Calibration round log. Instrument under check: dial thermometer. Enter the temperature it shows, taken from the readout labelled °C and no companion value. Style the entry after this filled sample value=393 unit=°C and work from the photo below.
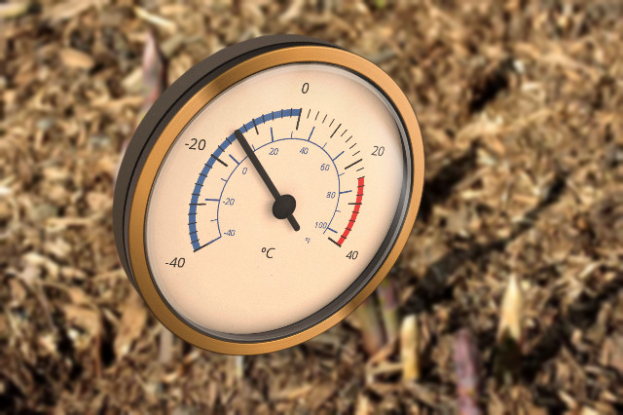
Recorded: value=-14 unit=°C
